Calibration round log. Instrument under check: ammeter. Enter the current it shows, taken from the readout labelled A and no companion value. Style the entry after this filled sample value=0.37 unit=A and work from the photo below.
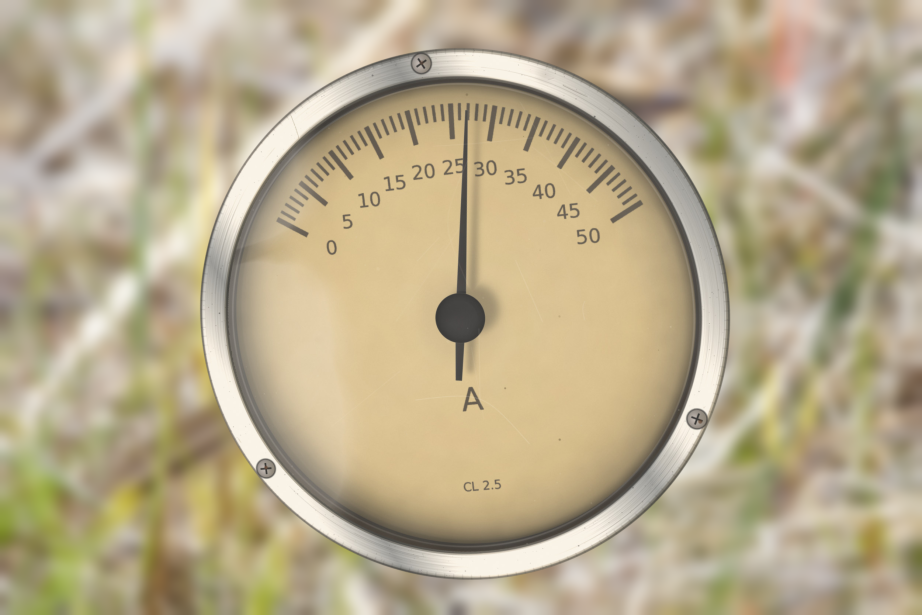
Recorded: value=27 unit=A
